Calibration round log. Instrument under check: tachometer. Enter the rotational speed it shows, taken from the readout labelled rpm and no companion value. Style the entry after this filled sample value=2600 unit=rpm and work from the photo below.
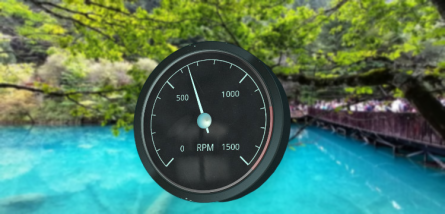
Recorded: value=650 unit=rpm
